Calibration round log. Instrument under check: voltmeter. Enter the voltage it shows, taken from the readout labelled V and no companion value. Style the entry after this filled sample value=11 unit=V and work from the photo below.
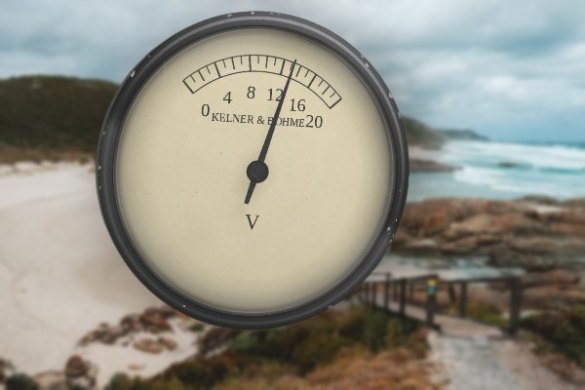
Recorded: value=13 unit=V
